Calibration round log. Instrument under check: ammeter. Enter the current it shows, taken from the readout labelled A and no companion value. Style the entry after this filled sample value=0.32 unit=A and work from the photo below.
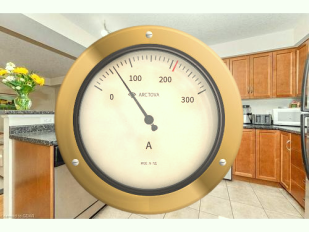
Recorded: value=60 unit=A
